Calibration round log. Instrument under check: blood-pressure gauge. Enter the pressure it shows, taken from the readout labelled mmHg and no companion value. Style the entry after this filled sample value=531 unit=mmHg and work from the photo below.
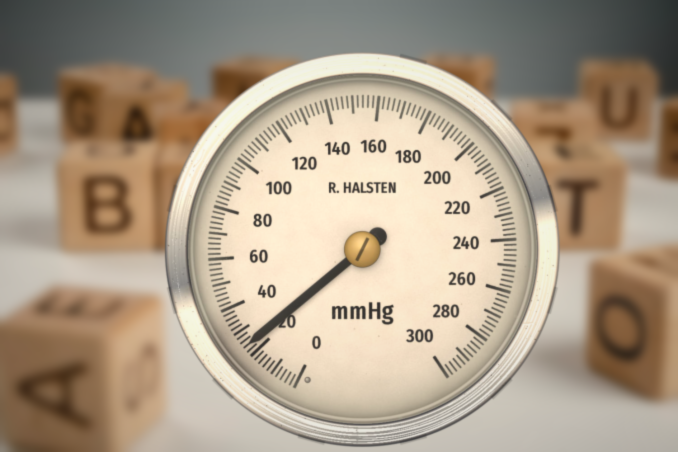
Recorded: value=24 unit=mmHg
